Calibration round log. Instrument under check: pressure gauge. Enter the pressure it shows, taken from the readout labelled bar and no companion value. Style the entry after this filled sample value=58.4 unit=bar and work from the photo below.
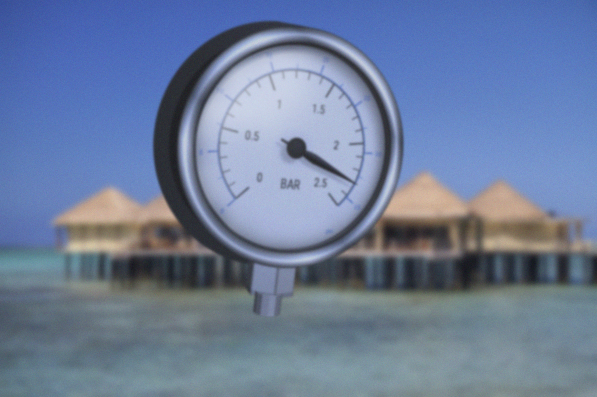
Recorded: value=2.3 unit=bar
